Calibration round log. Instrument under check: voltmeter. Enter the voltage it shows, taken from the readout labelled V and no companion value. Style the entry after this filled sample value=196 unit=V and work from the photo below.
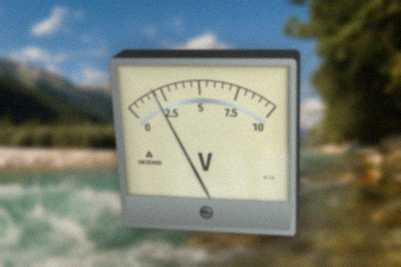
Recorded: value=2 unit=V
